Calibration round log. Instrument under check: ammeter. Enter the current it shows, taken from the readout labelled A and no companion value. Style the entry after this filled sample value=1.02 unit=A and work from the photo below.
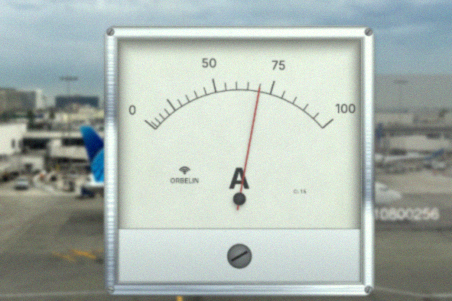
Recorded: value=70 unit=A
